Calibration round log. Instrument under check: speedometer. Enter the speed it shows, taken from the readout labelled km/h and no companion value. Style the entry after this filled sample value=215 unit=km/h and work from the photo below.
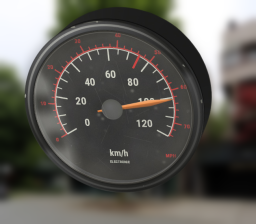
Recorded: value=100 unit=km/h
